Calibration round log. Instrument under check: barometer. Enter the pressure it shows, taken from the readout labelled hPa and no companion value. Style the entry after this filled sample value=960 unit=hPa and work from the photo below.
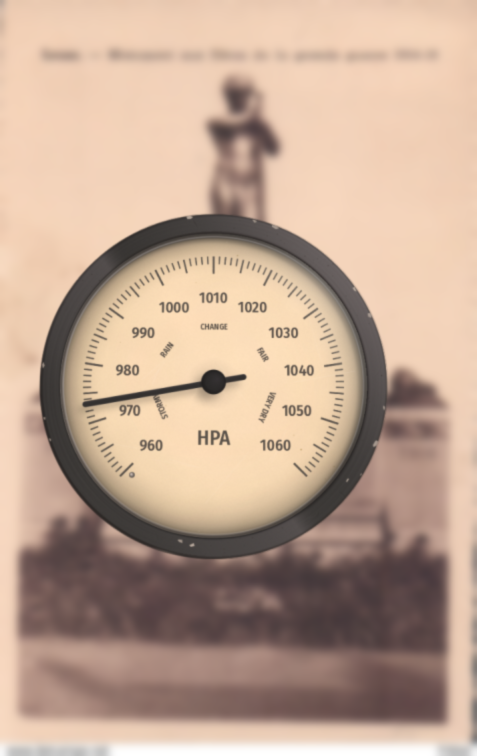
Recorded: value=973 unit=hPa
